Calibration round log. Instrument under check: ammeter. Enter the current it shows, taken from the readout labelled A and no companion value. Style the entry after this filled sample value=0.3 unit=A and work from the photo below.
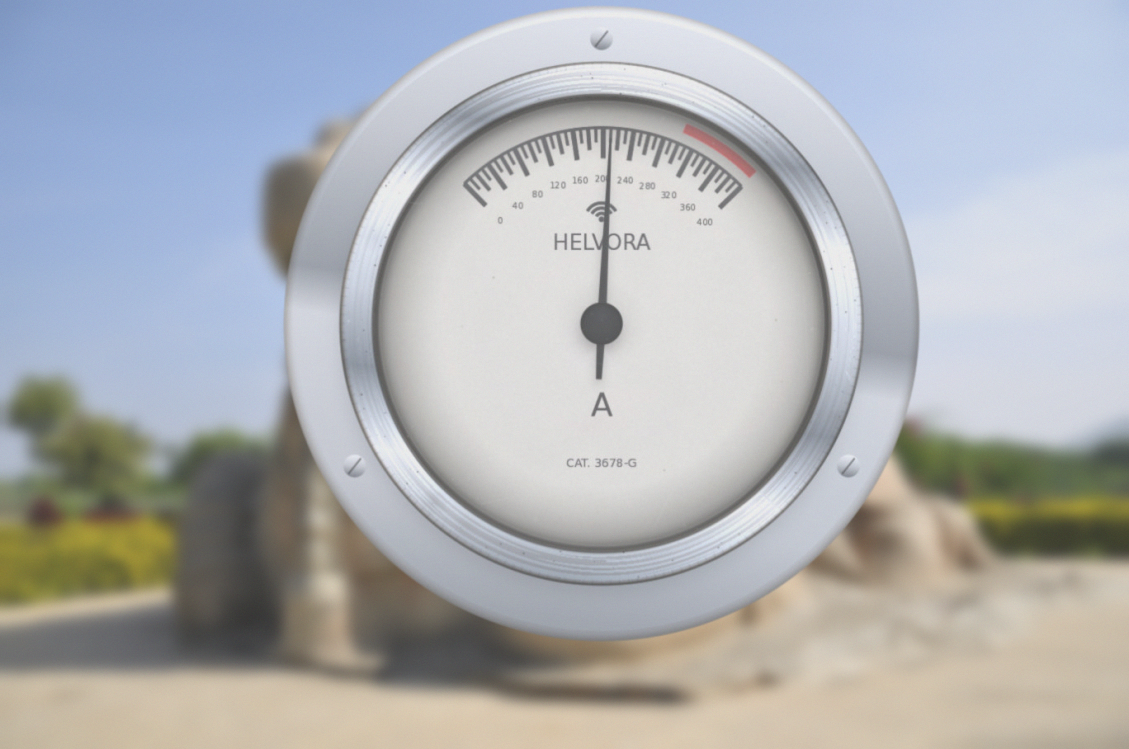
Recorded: value=210 unit=A
